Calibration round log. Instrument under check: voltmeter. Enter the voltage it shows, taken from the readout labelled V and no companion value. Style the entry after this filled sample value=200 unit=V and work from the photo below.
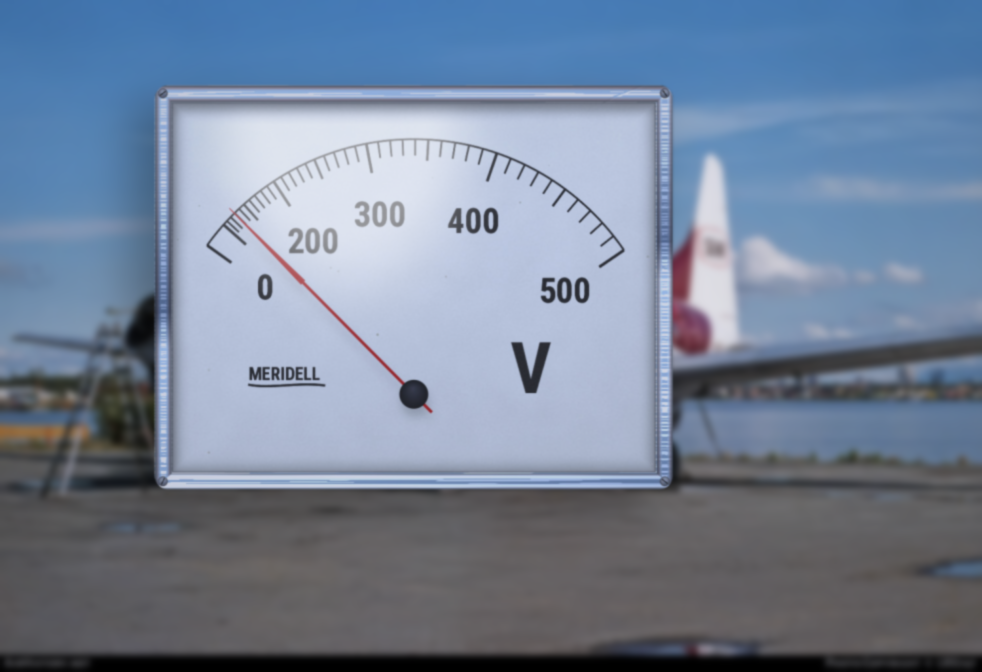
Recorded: value=130 unit=V
